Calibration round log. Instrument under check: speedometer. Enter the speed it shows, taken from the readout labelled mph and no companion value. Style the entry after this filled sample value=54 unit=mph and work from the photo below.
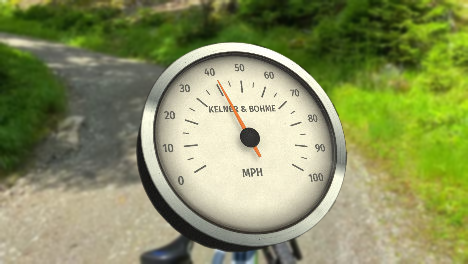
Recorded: value=40 unit=mph
